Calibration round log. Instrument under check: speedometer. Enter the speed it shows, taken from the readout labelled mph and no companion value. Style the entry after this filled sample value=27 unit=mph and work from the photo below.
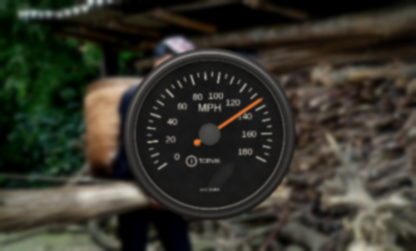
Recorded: value=135 unit=mph
